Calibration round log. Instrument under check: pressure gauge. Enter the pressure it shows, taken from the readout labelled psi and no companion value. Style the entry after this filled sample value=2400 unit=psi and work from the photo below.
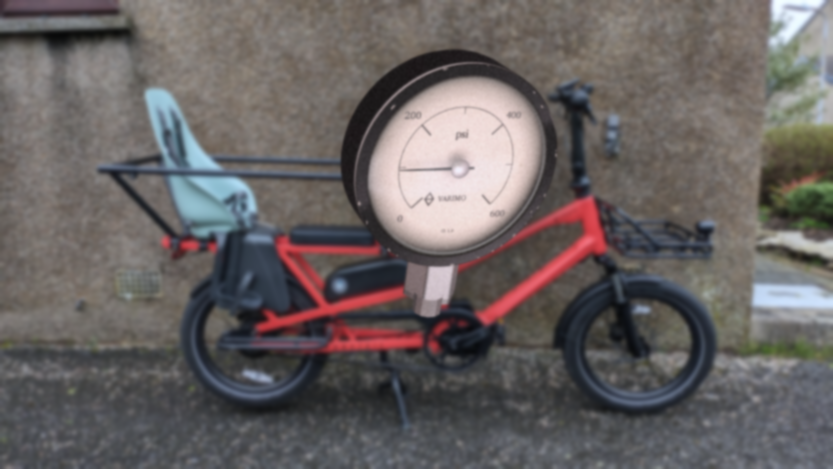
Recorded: value=100 unit=psi
